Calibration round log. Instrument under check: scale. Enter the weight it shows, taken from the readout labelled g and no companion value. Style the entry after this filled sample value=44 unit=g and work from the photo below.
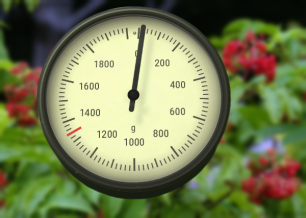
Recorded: value=20 unit=g
